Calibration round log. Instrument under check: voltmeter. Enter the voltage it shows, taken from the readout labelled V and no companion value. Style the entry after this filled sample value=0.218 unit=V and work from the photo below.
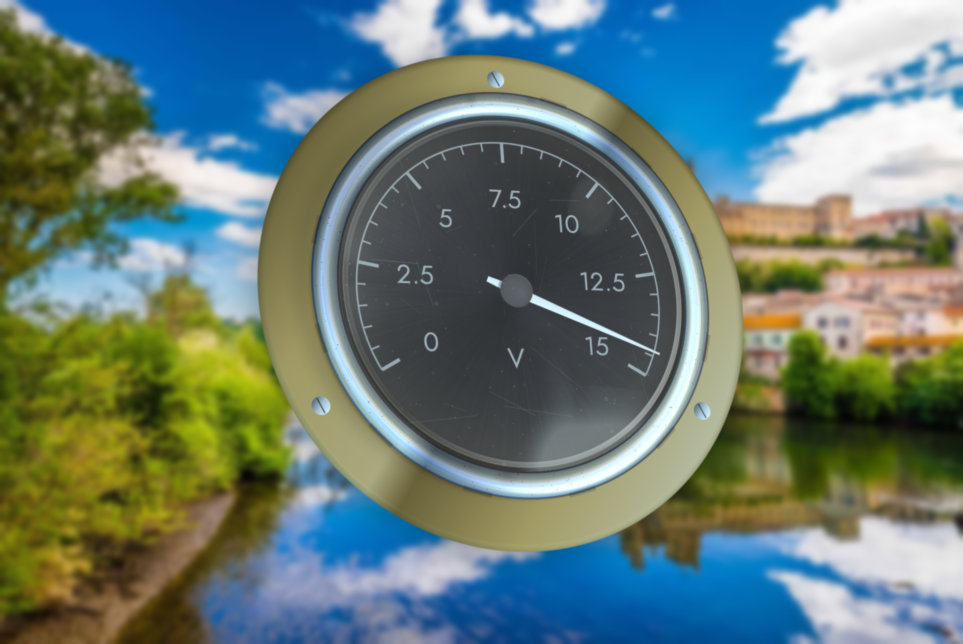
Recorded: value=14.5 unit=V
